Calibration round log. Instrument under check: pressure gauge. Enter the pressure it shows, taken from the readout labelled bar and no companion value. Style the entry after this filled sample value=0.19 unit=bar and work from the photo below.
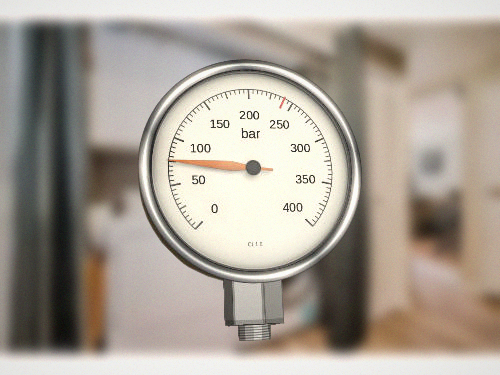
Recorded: value=75 unit=bar
